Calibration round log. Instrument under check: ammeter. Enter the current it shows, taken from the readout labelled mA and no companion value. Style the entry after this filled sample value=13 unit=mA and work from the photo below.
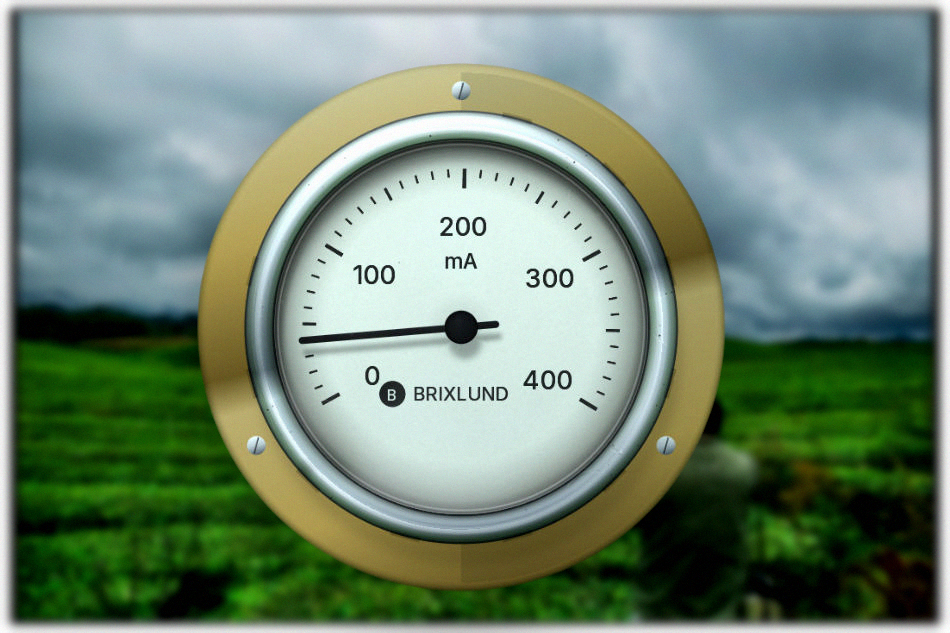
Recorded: value=40 unit=mA
